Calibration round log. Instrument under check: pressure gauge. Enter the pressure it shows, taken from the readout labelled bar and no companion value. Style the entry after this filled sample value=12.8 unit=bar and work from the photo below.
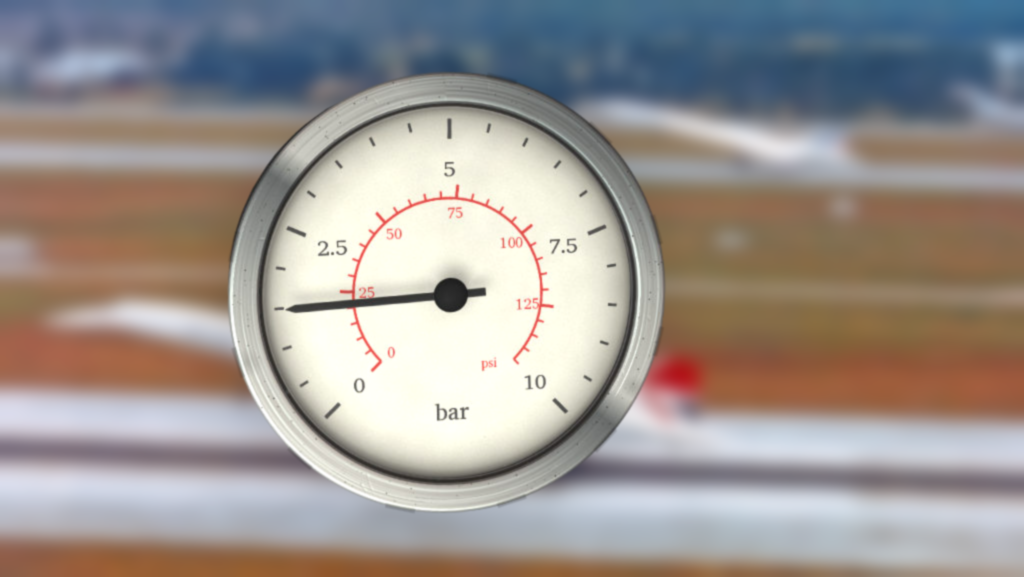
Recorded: value=1.5 unit=bar
